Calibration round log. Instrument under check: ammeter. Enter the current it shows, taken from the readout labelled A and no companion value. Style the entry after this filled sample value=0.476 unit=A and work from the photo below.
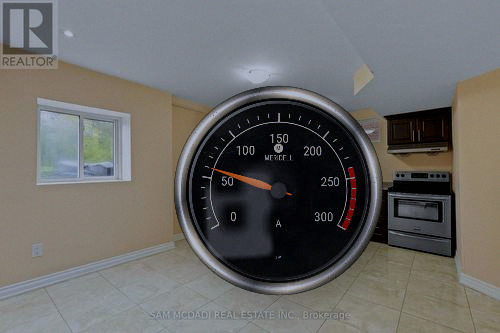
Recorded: value=60 unit=A
